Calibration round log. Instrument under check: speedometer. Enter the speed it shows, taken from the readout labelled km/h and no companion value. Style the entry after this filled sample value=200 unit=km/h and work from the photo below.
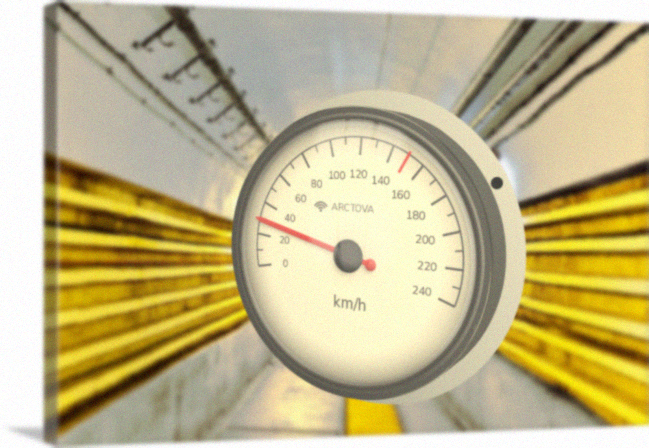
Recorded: value=30 unit=km/h
